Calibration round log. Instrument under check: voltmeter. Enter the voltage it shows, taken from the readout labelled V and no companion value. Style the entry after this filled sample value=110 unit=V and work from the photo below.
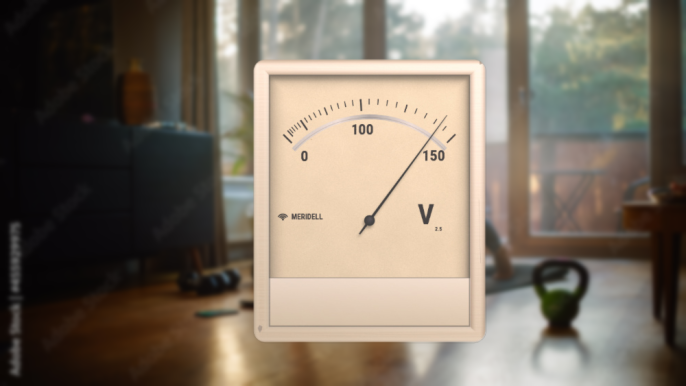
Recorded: value=142.5 unit=V
